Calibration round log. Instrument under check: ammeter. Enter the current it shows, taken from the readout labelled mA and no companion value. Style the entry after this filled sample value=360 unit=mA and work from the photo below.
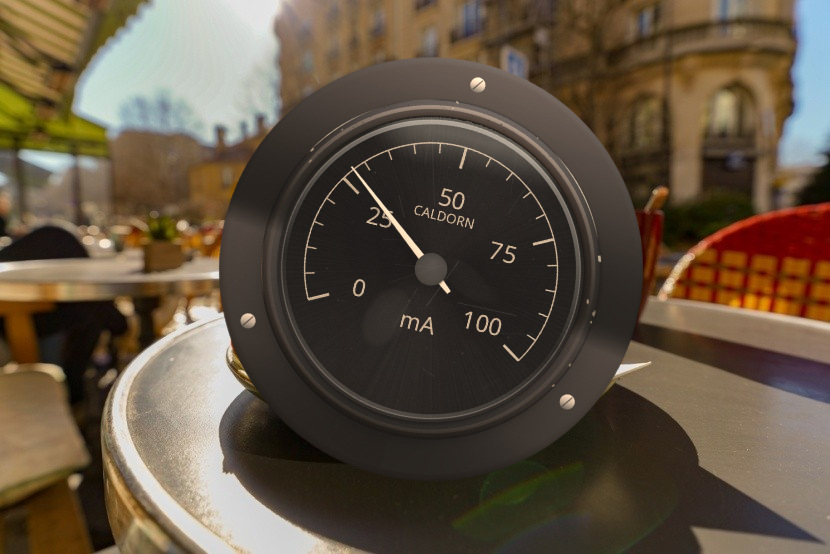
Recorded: value=27.5 unit=mA
